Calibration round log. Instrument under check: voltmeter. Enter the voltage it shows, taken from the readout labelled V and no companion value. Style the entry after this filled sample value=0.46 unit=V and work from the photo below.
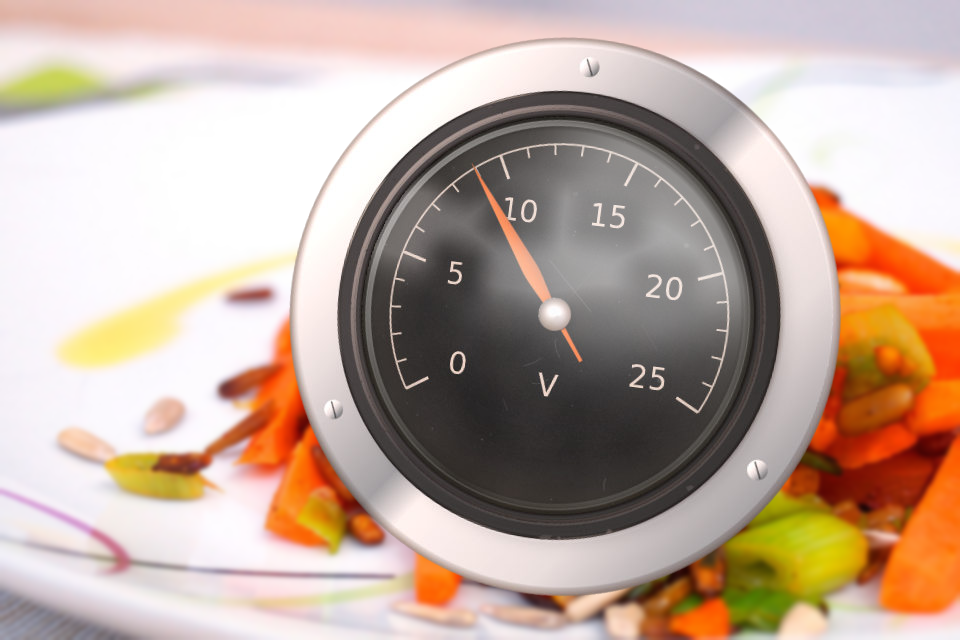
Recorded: value=9 unit=V
